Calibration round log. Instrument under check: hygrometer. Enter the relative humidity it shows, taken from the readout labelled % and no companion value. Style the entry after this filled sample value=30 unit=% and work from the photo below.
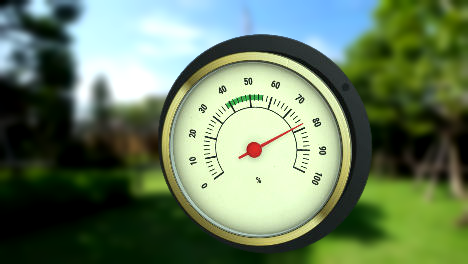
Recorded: value=78 unit=%
